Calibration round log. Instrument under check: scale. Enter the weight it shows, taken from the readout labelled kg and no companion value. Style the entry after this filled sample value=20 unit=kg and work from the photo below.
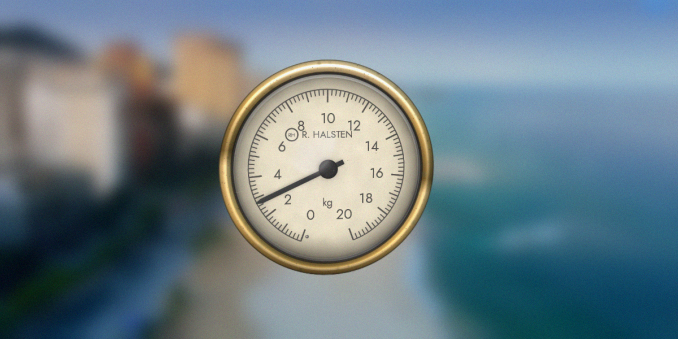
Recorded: value=2.8 unit=kg
